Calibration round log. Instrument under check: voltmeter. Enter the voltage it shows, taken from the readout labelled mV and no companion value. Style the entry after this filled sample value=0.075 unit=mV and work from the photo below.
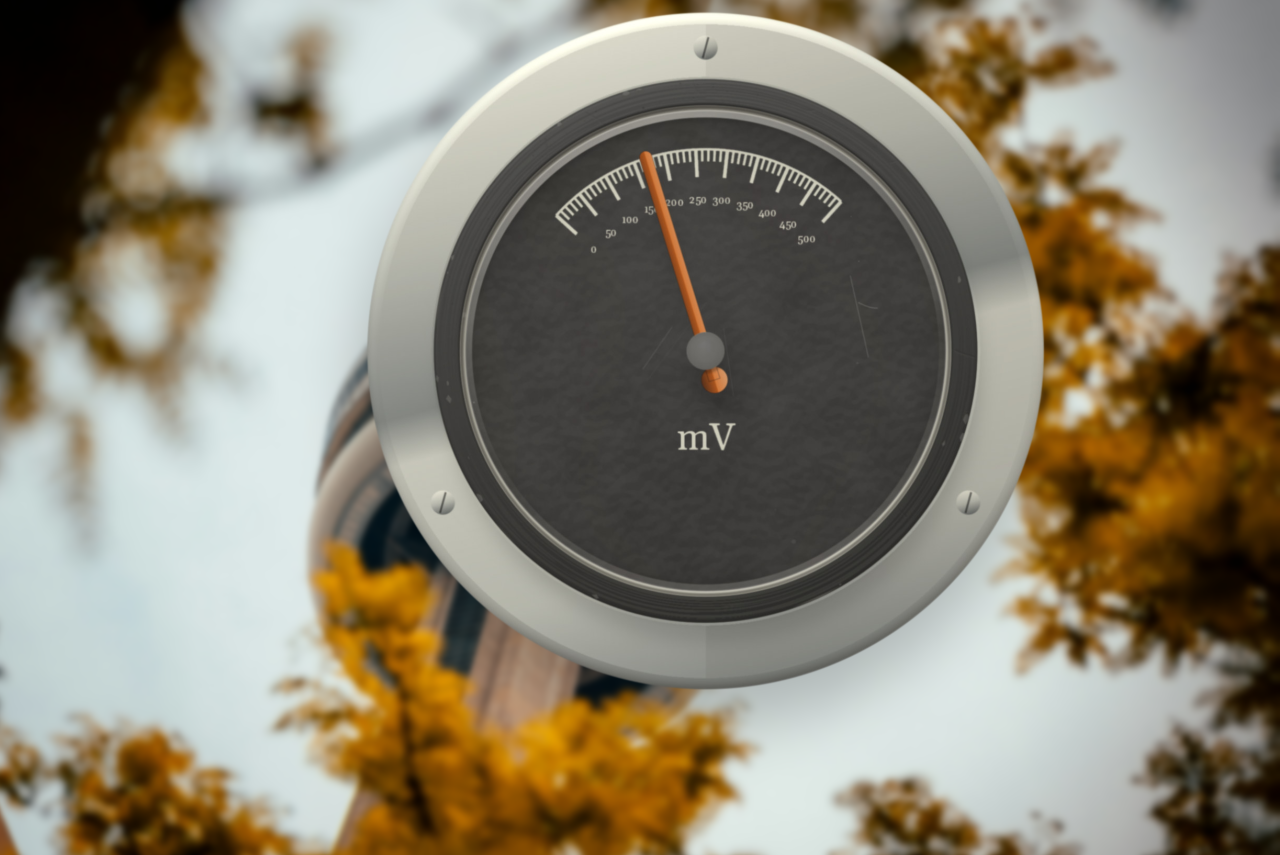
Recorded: value=170 unit=mV
